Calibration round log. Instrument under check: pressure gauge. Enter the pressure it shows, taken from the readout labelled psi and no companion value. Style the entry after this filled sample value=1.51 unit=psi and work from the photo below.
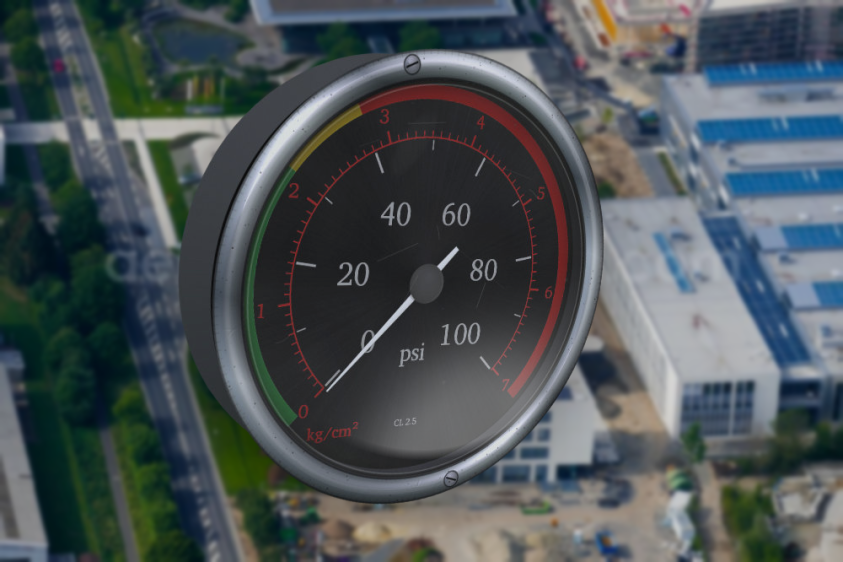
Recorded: value=0 unit=psi
